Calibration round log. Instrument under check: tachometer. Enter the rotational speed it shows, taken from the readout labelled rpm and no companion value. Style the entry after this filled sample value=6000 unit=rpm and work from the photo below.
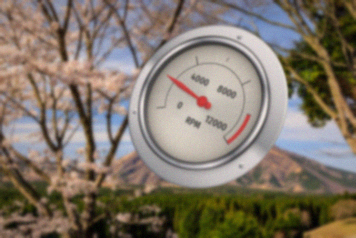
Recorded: value=2000 unit=rpm
